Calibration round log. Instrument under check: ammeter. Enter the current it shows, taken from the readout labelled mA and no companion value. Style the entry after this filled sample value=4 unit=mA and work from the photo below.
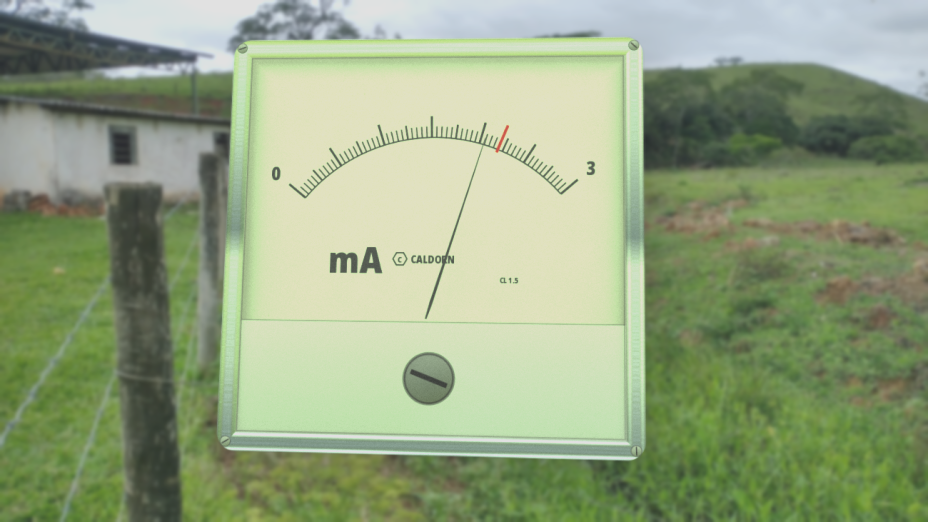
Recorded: value=2.05 unit=mA
